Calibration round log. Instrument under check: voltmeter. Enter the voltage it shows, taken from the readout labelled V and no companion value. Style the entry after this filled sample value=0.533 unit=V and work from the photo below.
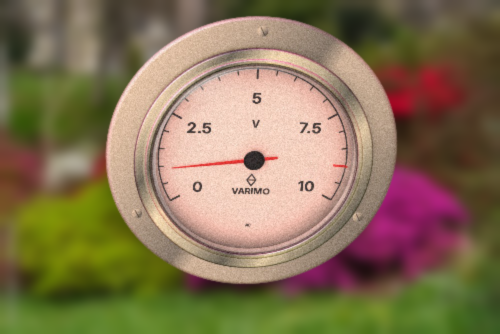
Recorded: value=1 unit=V
